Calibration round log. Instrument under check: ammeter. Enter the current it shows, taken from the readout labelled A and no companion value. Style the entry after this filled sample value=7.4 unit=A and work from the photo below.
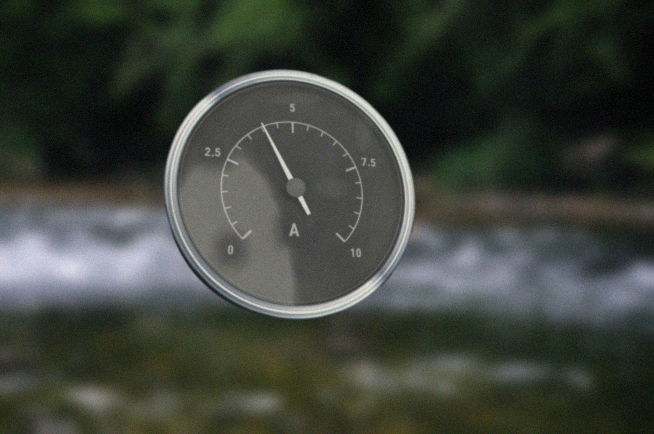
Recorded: value=4 unit=A
